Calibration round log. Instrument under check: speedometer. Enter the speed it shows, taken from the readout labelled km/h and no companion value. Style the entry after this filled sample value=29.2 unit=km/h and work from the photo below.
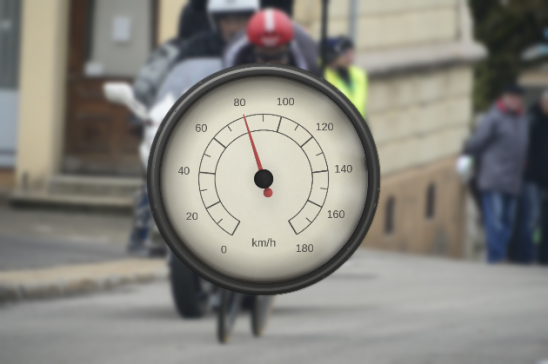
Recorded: value=80 unit=km/h
